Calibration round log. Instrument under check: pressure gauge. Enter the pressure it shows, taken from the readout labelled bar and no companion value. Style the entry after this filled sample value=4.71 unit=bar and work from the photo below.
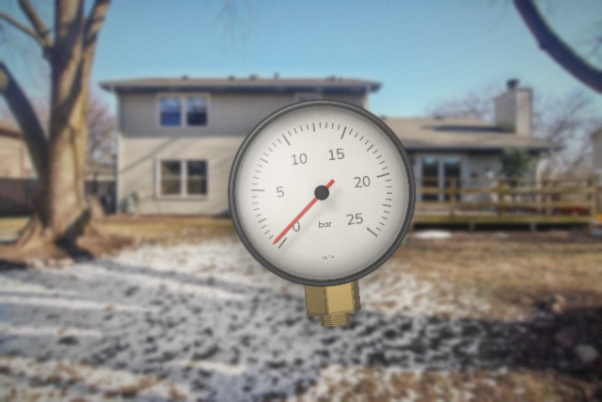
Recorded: value=0.5 unit=bar
